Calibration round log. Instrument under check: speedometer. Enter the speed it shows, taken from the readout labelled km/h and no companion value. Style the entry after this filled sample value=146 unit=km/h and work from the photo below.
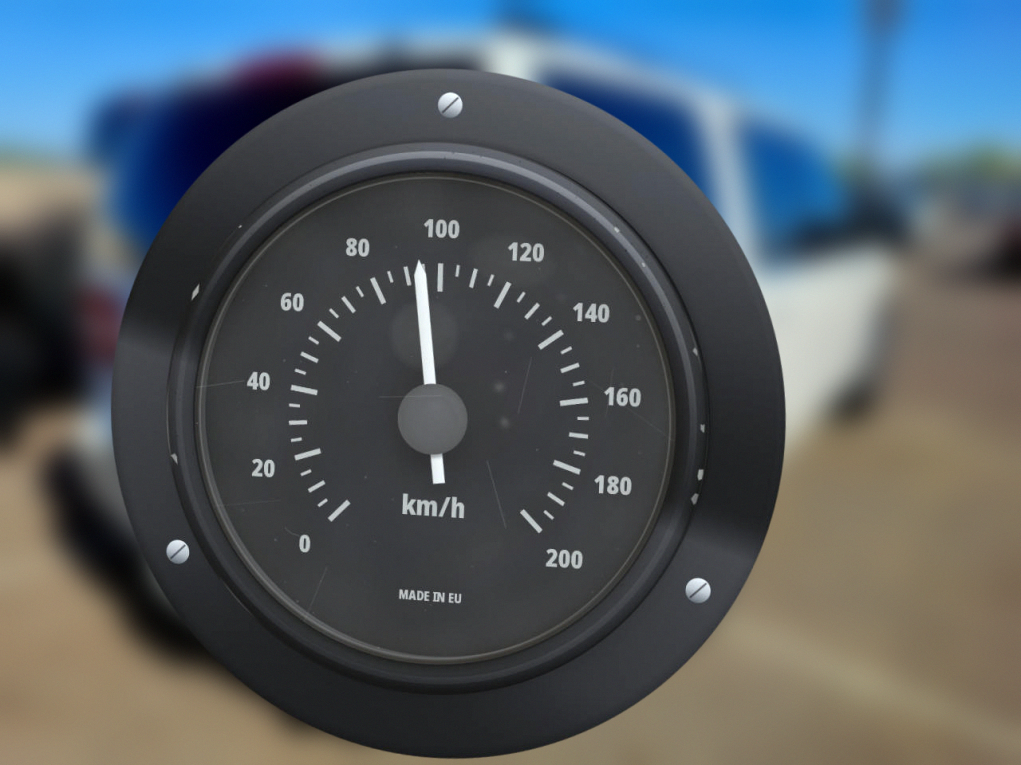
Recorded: value=95 unit=km/h
